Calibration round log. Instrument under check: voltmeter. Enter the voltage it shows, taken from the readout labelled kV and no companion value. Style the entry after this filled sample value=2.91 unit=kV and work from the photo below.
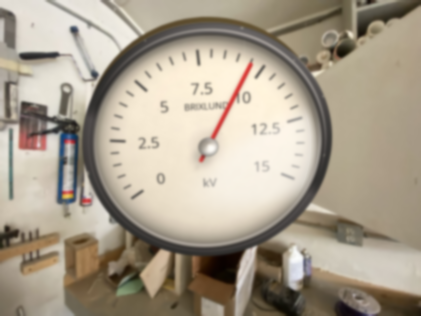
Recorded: value=9.5 unit=kV
